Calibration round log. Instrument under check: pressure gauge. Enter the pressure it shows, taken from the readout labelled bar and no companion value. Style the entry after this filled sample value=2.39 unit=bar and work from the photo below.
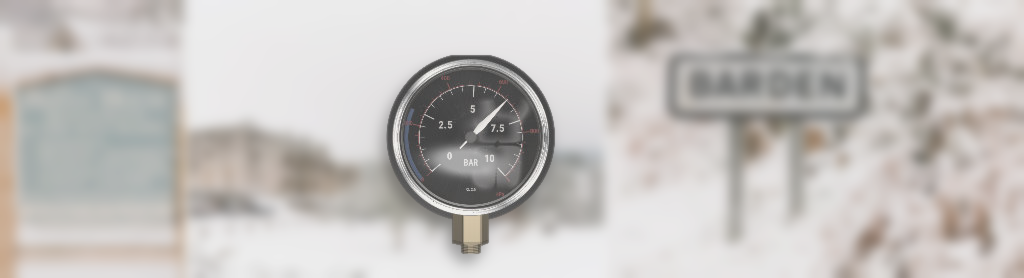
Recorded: value=6.5 unit=bar
